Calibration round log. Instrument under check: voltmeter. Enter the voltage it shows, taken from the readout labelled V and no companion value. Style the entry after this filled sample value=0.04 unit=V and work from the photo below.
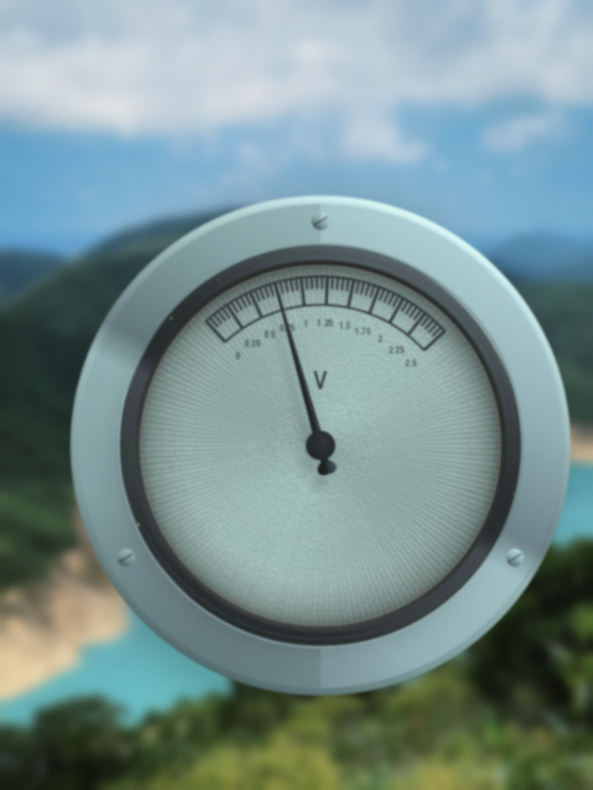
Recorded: value=0.75 unit=V
